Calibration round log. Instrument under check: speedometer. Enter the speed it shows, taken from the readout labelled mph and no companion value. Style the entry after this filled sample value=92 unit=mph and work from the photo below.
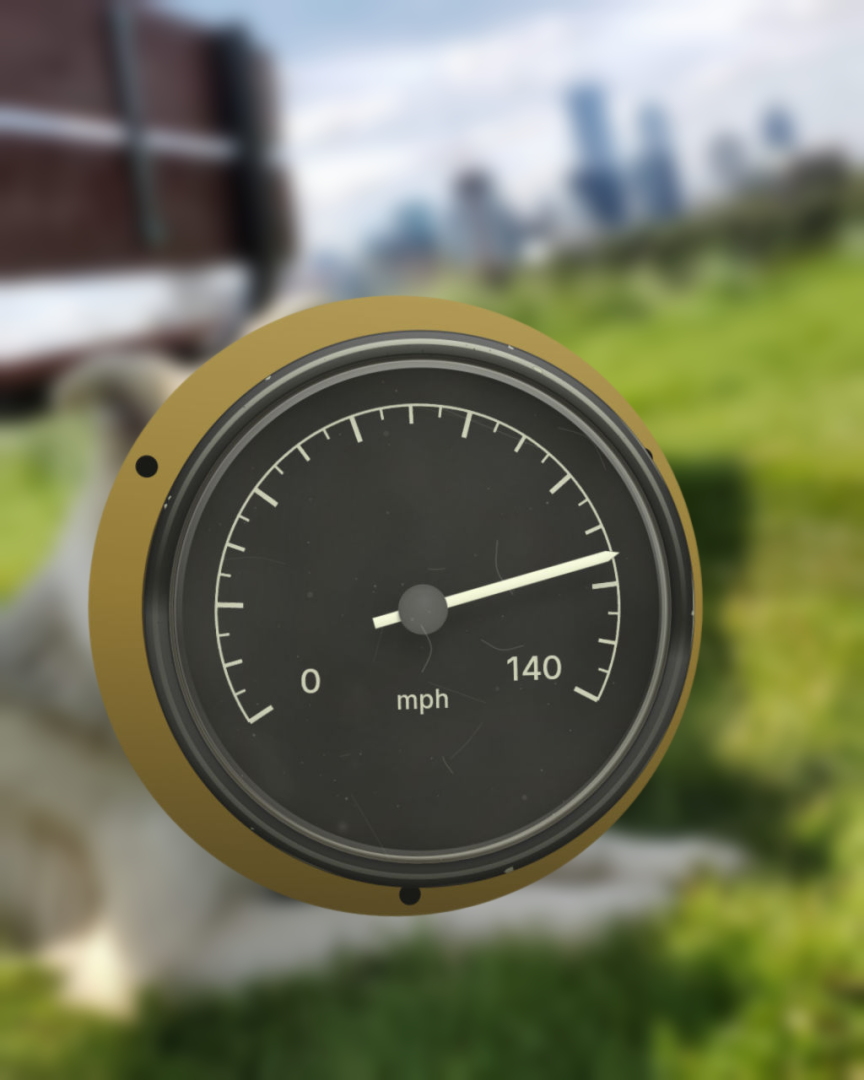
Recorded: value=115 unit=mph
